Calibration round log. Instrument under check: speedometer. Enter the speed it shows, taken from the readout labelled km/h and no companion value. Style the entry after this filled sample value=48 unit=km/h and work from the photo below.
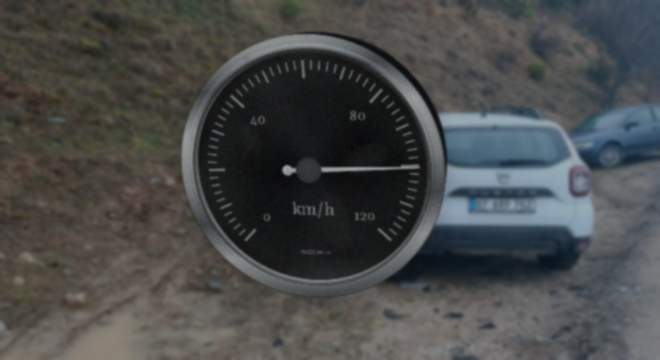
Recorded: value=100 unit=km/h
